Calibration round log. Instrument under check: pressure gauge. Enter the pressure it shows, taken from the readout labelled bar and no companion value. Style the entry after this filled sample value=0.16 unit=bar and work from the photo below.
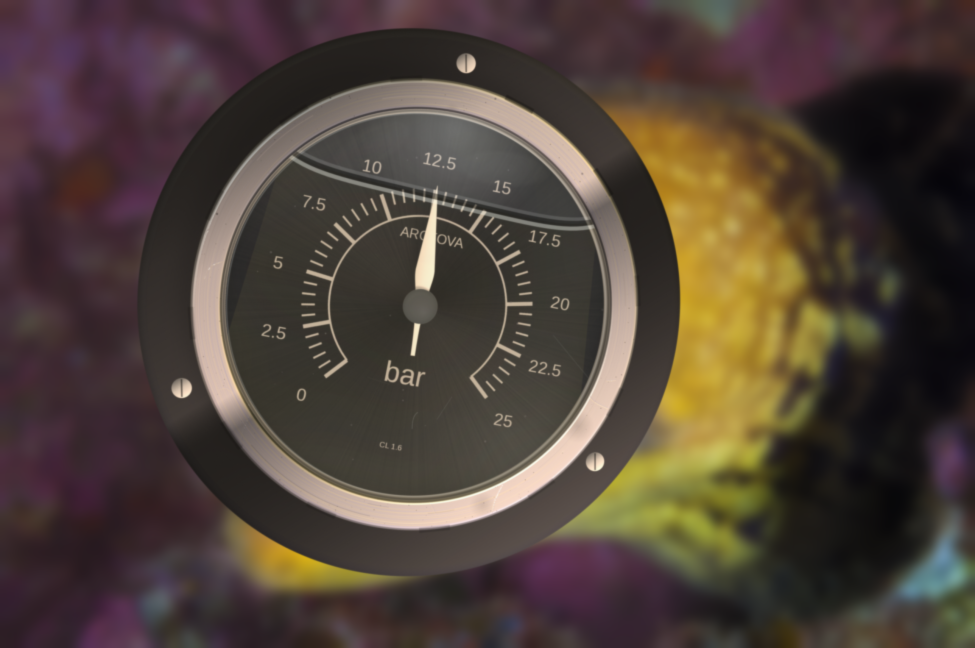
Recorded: value=12.5 unit=bar
